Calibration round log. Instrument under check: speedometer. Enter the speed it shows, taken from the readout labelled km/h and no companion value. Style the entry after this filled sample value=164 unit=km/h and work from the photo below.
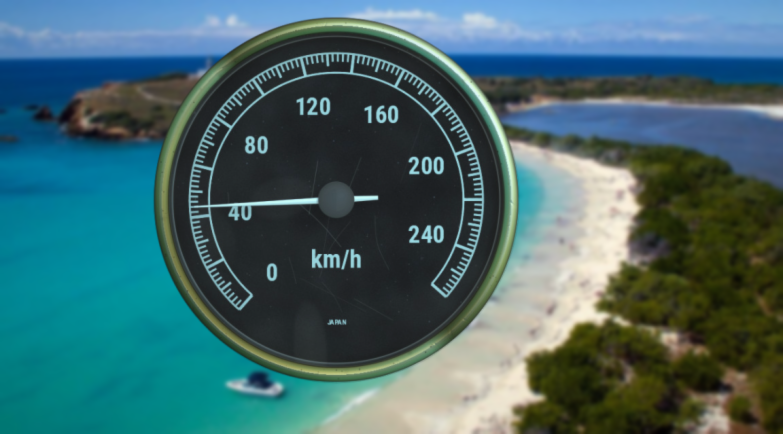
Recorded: value=44 unit=km/h
